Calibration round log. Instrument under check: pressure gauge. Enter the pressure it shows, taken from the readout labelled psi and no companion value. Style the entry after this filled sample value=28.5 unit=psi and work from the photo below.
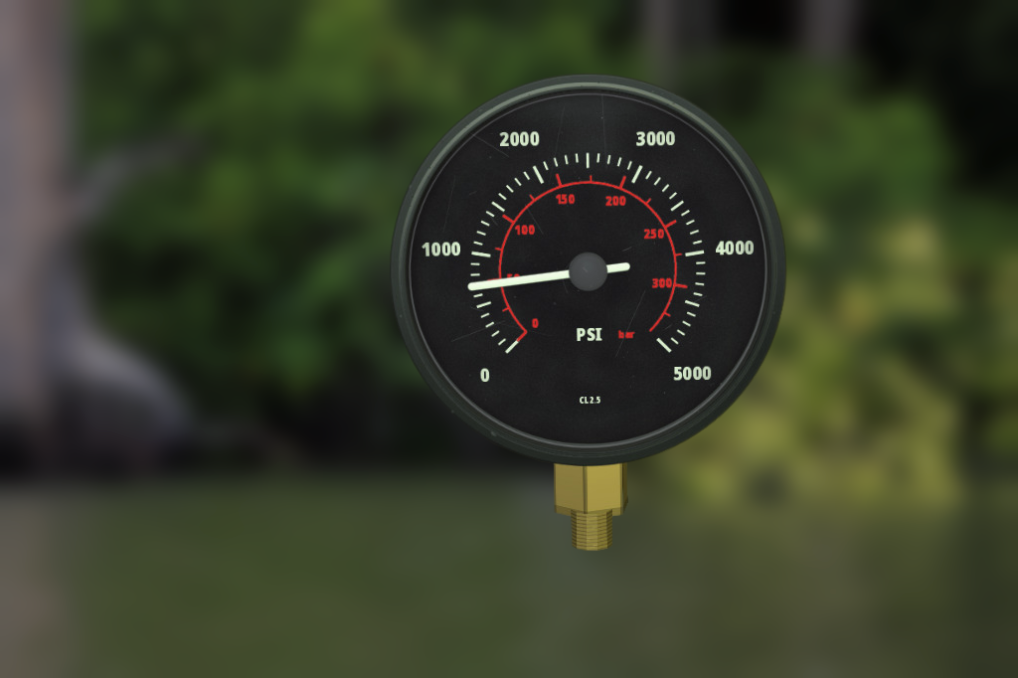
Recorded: value=700 unit=psi
